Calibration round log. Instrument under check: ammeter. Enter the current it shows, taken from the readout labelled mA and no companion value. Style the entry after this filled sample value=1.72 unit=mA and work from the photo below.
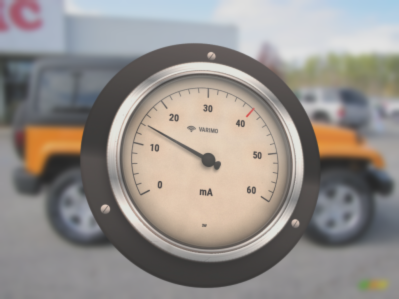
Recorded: value=14 unit=mA
